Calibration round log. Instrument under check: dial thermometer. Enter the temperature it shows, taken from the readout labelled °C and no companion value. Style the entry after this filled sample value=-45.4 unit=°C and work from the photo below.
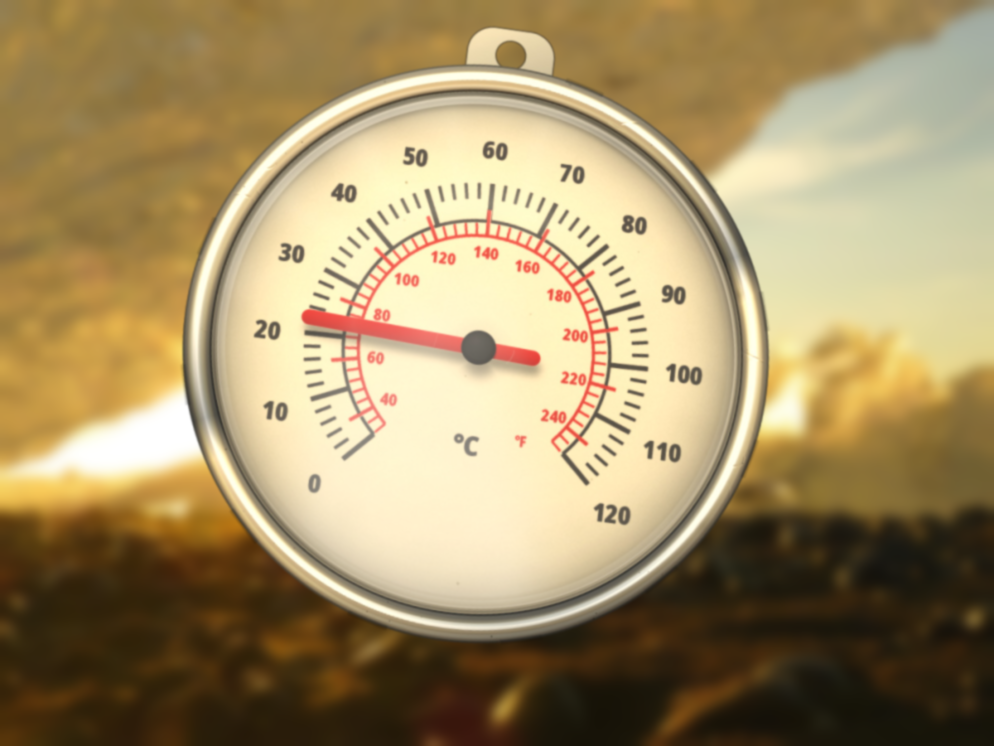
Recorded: value=22 unit=°C
